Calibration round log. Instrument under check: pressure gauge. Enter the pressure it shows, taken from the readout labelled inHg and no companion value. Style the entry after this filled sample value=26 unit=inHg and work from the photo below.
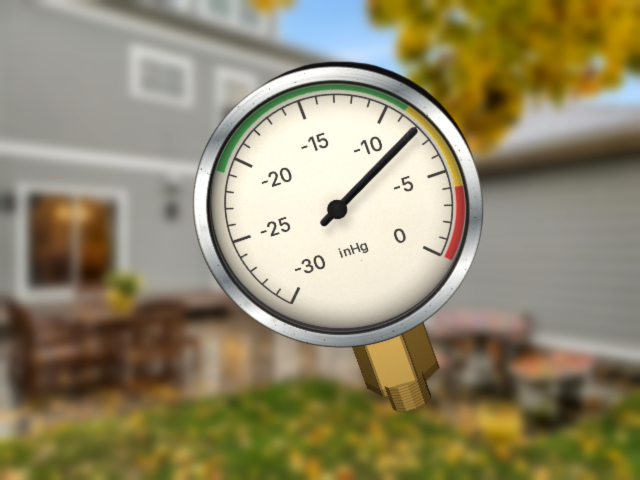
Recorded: value=-8 unit=inHg
